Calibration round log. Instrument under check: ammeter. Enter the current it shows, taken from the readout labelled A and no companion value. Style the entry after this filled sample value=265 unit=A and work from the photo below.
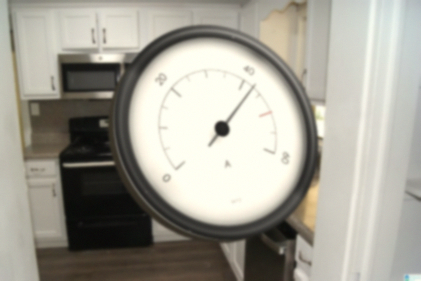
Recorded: value=42.5 unit=A
